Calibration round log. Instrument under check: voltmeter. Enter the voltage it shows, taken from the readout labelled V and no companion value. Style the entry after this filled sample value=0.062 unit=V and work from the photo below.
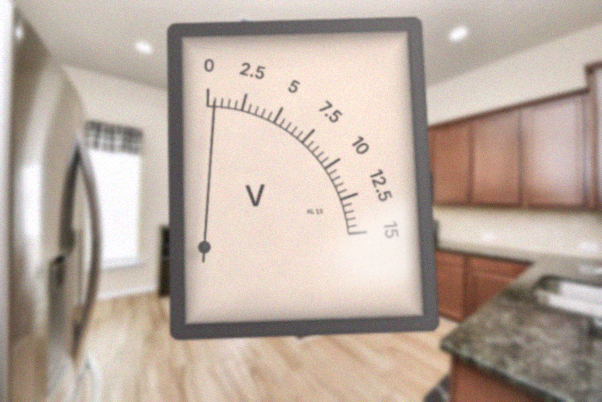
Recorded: value=0.5 unit=V
